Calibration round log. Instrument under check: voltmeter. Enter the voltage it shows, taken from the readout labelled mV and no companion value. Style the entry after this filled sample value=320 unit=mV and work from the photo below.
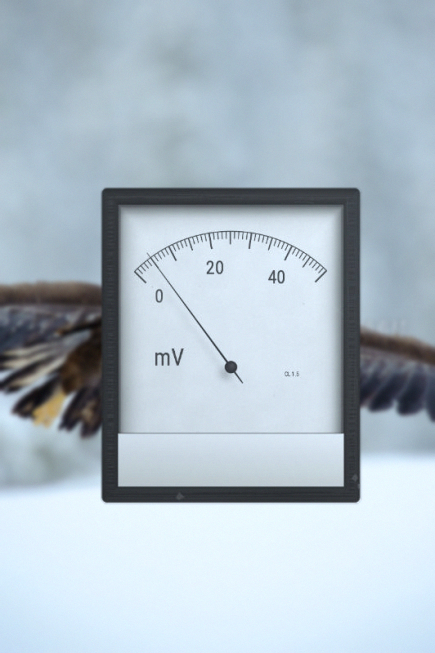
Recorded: value=5 unit=mV
